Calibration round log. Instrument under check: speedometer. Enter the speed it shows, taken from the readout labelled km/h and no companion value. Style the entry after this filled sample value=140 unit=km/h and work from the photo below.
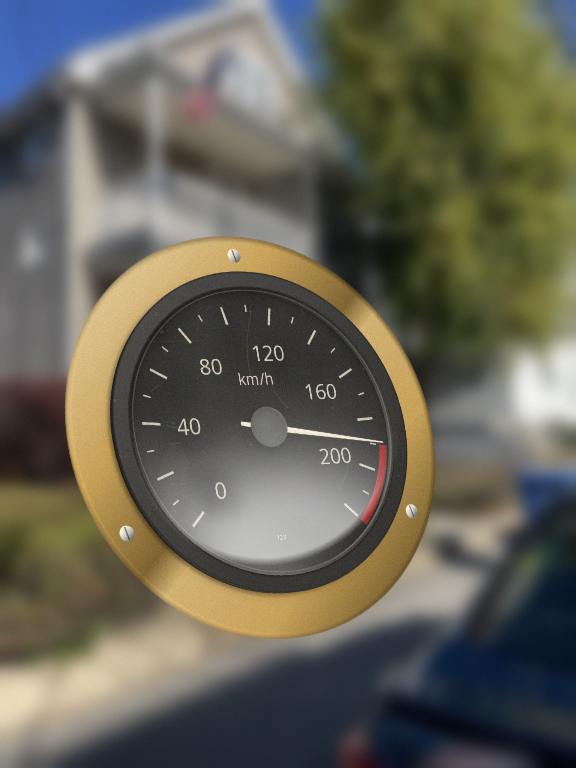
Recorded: value=190 unit=km/h
